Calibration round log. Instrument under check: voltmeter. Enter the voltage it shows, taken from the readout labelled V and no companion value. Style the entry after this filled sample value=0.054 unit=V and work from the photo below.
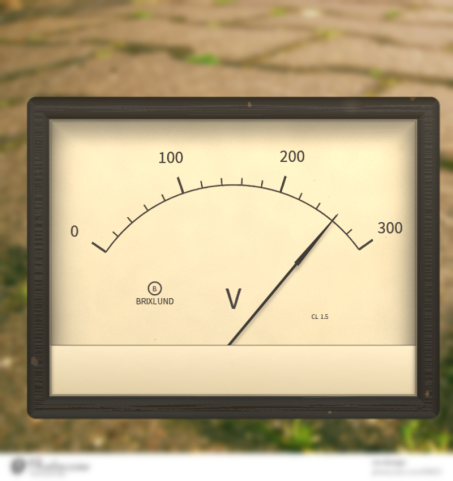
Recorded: value=260 unit=V
